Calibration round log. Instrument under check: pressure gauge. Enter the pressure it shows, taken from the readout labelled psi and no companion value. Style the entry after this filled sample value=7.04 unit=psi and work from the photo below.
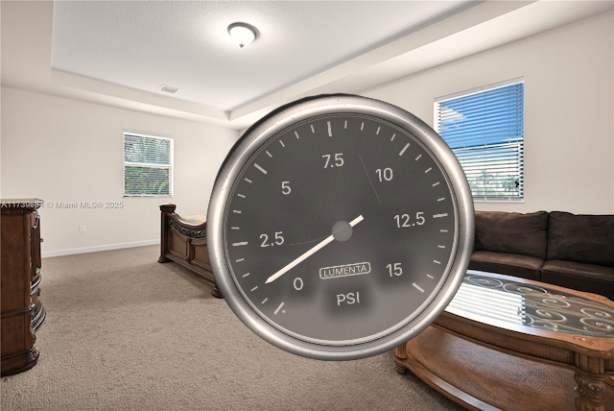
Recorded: value=1 unit=psi
